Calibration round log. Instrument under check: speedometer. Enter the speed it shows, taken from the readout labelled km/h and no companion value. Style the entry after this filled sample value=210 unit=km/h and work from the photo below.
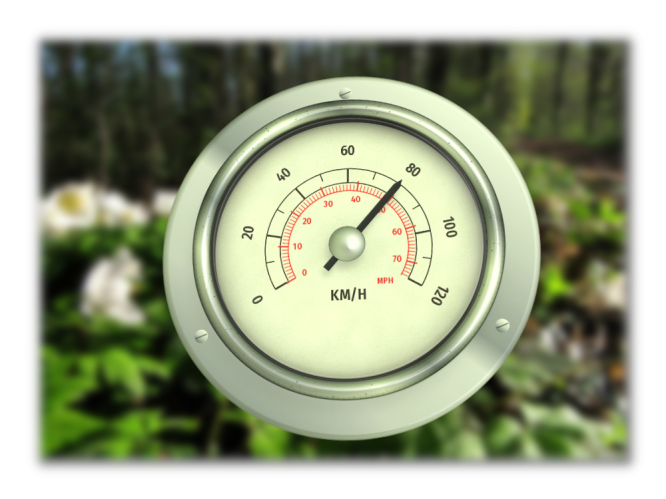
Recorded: value=80 unit=km/h
